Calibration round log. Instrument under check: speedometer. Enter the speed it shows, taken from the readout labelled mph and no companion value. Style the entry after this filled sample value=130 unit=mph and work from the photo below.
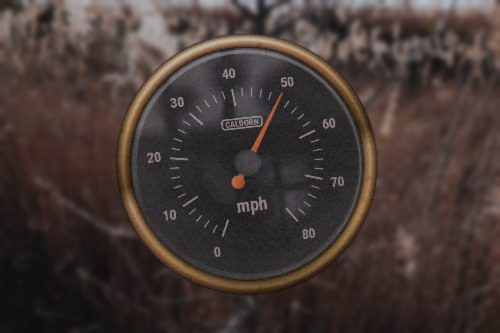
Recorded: value=50 unit=mph
